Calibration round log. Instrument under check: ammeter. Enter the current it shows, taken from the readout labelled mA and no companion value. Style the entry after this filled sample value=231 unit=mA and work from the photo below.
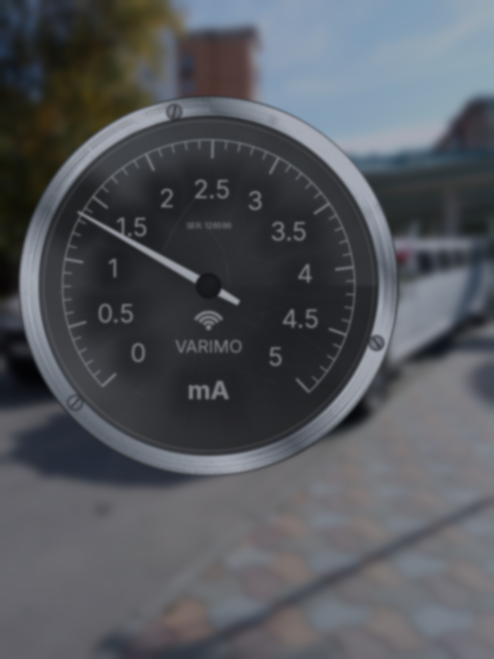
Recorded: value=1.35 unit=mA
